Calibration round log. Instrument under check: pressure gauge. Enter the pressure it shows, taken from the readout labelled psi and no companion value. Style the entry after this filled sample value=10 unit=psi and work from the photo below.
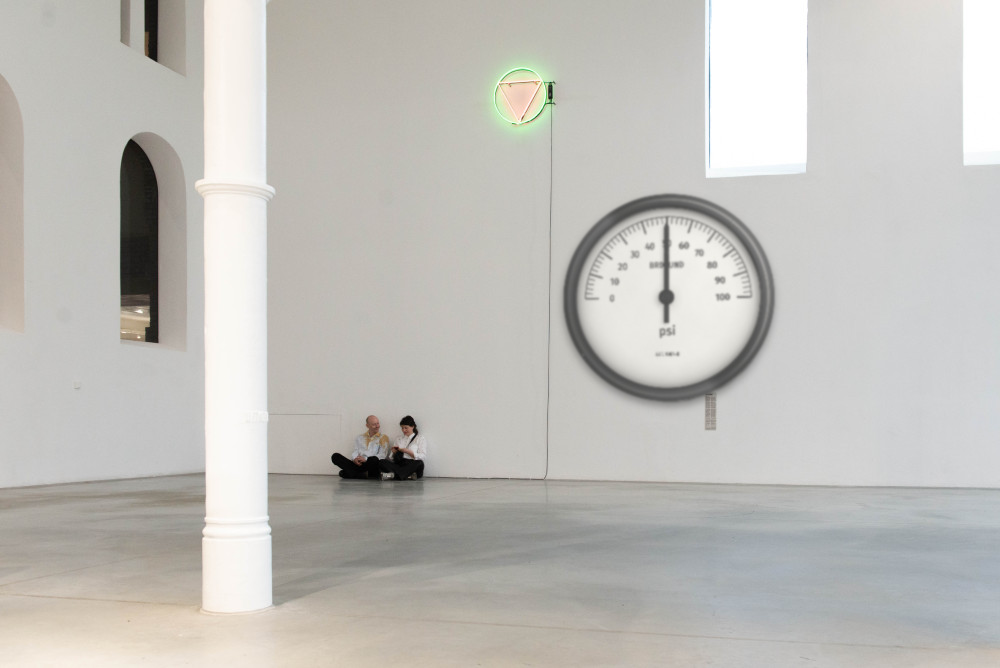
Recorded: value=50 unit=psi
